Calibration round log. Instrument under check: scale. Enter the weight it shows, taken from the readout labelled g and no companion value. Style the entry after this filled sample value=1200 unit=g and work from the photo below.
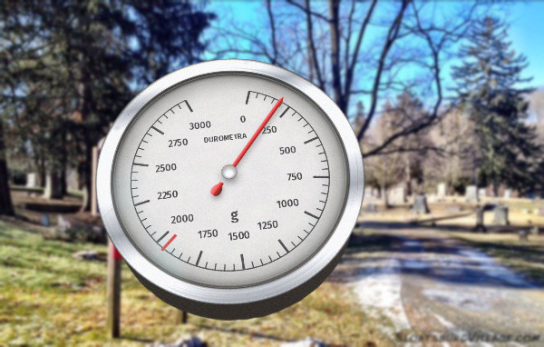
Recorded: value=200 unit=g
